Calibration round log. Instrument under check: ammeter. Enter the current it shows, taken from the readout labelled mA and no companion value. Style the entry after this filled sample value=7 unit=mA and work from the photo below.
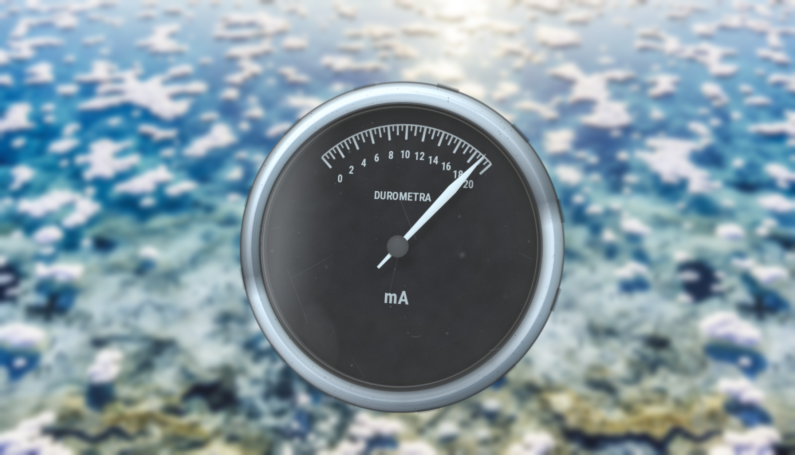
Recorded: value=19 unit=mA
